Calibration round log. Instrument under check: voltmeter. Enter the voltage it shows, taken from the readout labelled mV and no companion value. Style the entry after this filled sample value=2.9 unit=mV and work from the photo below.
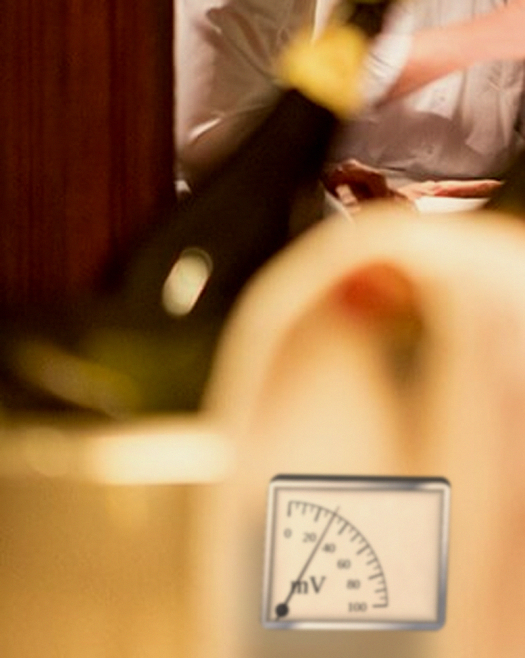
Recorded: value=30 unit=mV
